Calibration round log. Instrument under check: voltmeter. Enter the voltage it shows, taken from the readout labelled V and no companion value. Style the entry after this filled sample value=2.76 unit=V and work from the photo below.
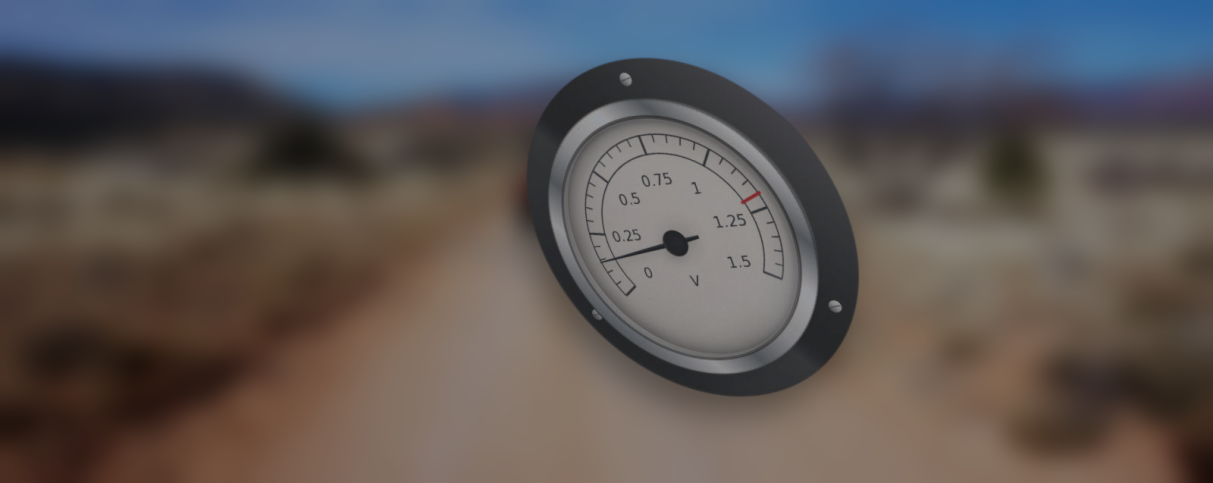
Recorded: value=0.15 unit=V
